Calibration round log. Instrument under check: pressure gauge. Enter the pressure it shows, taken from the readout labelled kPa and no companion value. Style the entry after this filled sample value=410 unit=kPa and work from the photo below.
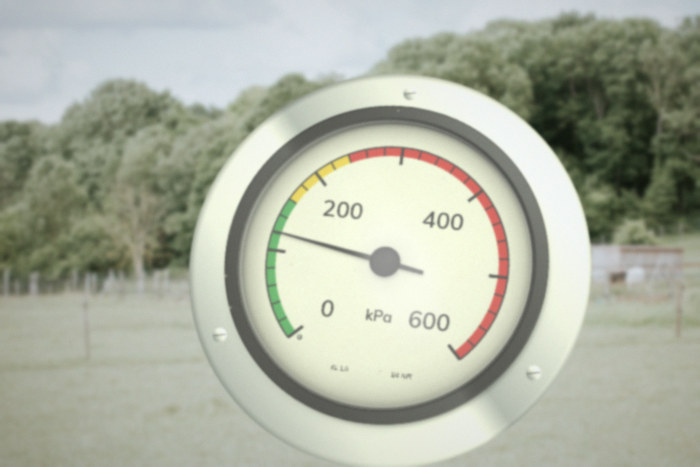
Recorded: value=120 unit=kPa
